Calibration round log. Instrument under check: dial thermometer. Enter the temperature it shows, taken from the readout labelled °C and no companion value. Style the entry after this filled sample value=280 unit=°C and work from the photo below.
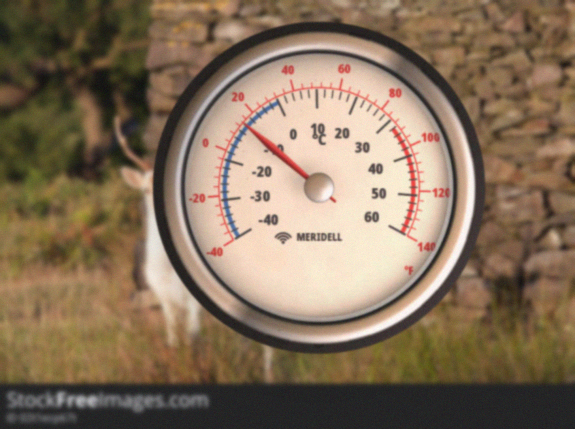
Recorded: value=-10 unit=°C
